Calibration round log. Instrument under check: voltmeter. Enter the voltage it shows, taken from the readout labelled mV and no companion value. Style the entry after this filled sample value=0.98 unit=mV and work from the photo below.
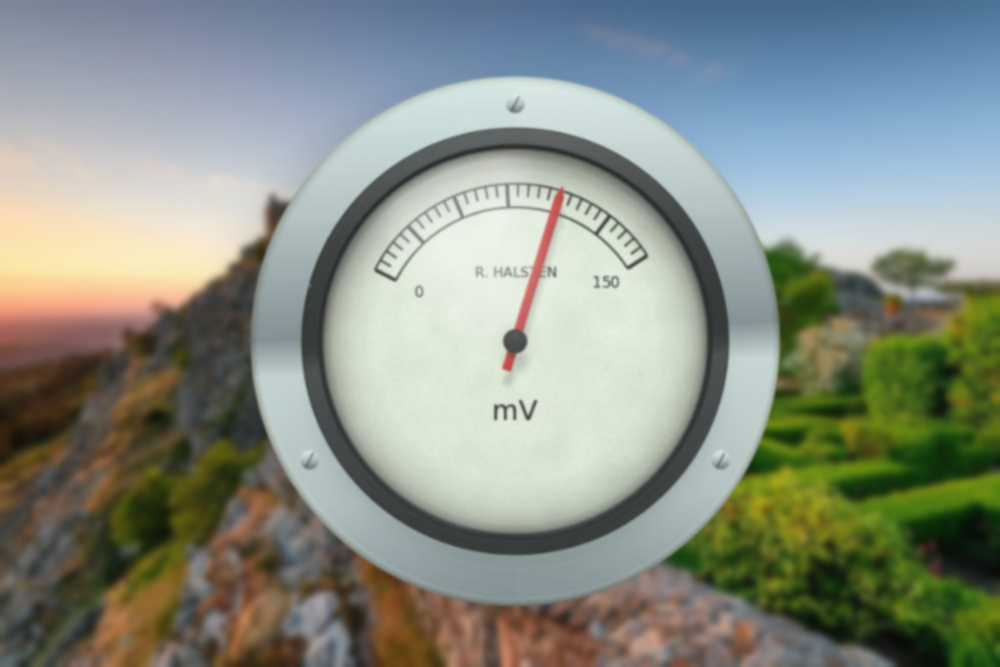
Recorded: value=100 unit=mV
